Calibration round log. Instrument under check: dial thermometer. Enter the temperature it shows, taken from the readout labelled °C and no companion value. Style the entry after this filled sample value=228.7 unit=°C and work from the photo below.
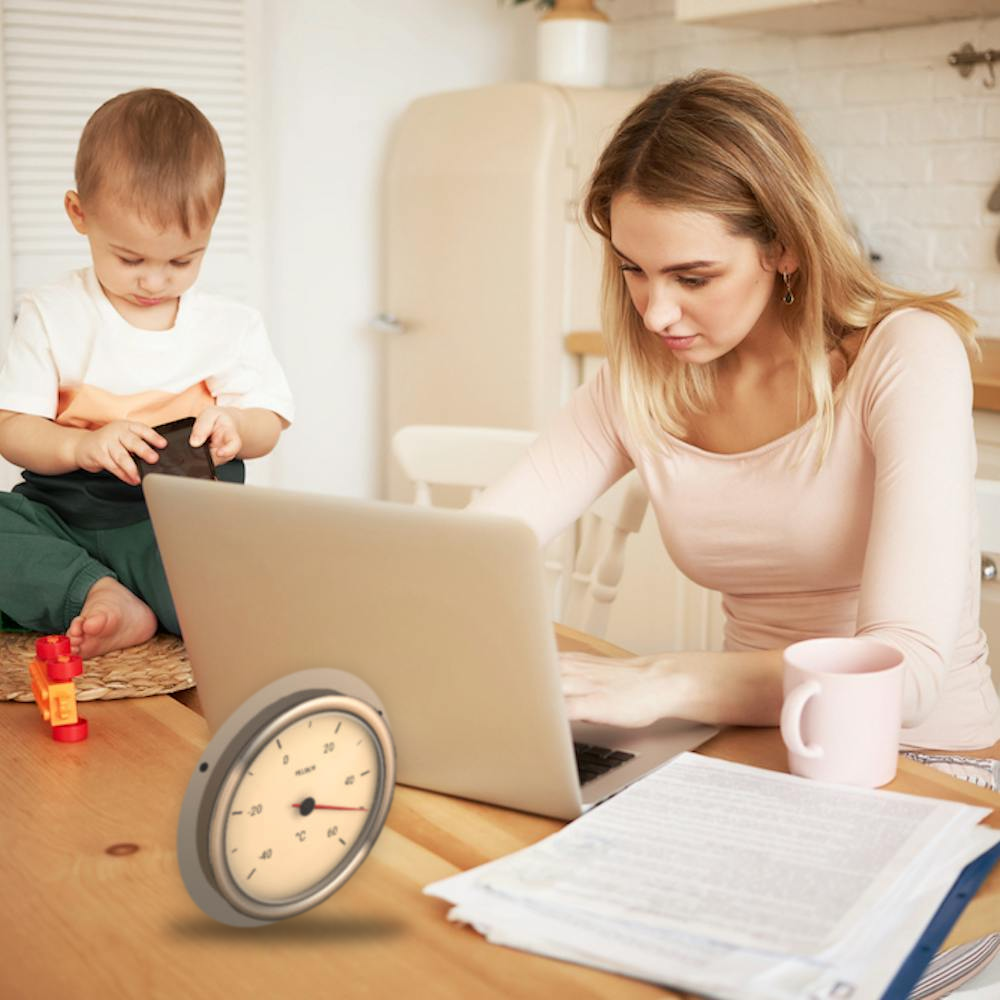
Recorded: value=50 unit=°C
